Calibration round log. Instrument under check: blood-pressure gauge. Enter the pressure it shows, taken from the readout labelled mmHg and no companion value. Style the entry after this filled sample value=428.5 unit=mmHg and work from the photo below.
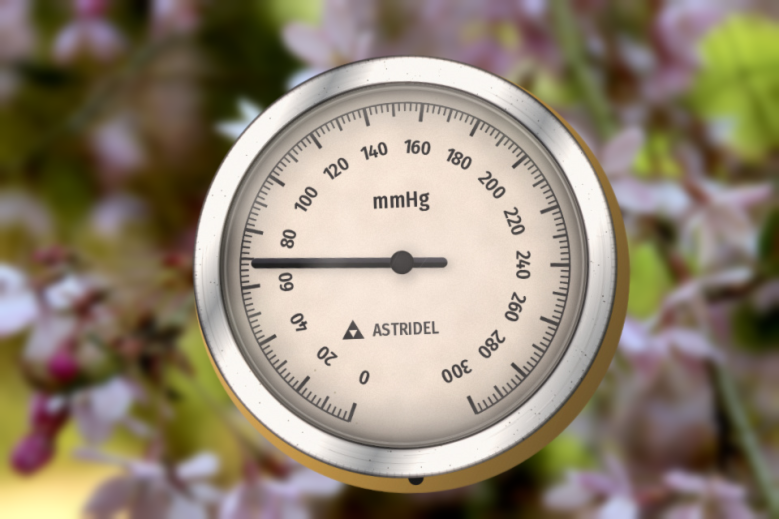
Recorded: value=68 unit=mmHg
